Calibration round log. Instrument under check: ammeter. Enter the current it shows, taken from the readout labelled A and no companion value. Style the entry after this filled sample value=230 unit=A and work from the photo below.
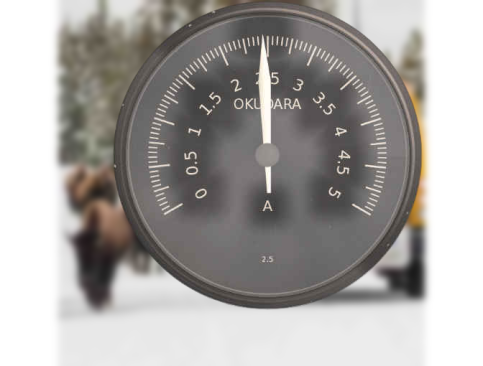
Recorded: value=2.45 unit=A
